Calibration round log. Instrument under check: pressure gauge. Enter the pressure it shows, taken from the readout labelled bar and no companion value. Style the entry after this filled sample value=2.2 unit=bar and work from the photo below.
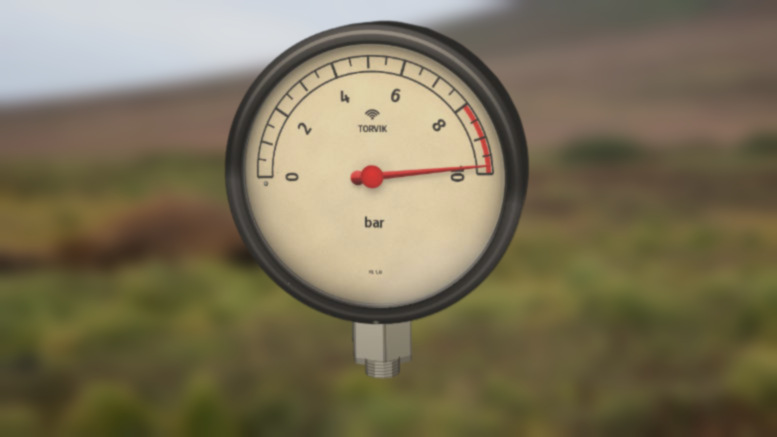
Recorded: value=9.75 unit=bar
